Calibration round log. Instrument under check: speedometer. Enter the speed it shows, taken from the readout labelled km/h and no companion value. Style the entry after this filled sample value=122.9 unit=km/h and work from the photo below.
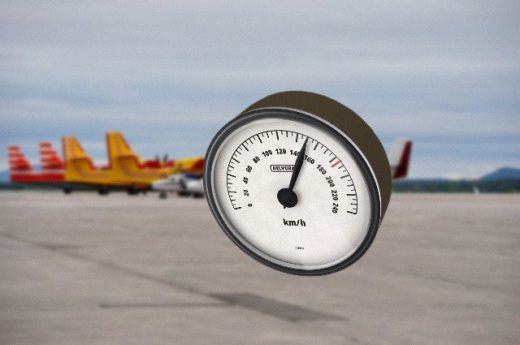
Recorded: value=150 unit=km/h
